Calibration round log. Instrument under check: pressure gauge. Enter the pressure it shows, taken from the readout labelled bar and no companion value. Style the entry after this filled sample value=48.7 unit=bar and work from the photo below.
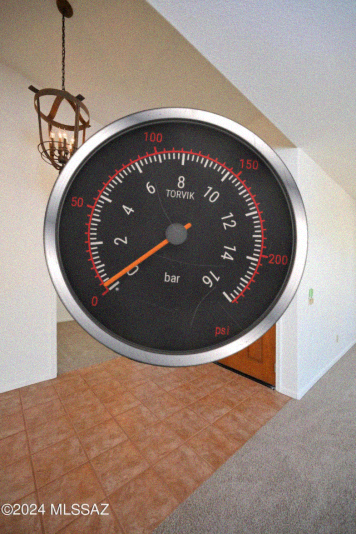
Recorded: value=0.2 unit=bar
